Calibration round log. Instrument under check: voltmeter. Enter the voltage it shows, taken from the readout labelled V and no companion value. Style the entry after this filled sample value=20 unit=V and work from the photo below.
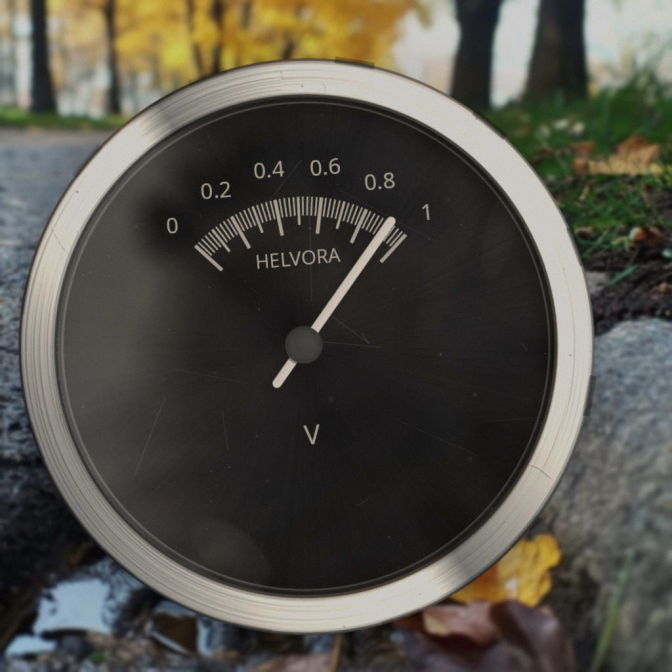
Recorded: value=0.92 unit=V
